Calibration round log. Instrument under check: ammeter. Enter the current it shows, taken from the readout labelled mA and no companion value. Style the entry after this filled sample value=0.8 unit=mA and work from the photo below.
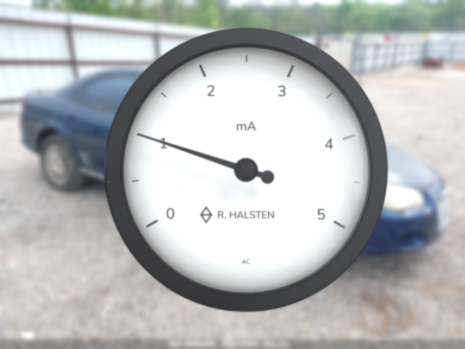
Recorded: value=1 unit=mA
